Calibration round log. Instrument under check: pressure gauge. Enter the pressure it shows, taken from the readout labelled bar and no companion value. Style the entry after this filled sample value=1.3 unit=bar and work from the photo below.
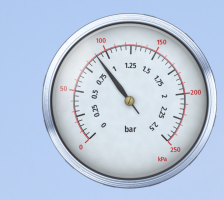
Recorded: value=0.9 unit=bar
